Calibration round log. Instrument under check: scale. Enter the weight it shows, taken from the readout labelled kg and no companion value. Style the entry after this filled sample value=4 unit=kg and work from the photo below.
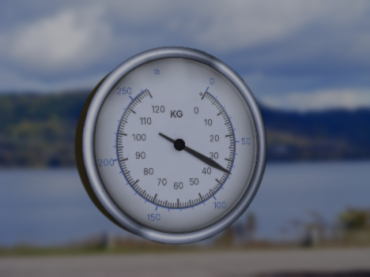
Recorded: value=35 unit=kg
